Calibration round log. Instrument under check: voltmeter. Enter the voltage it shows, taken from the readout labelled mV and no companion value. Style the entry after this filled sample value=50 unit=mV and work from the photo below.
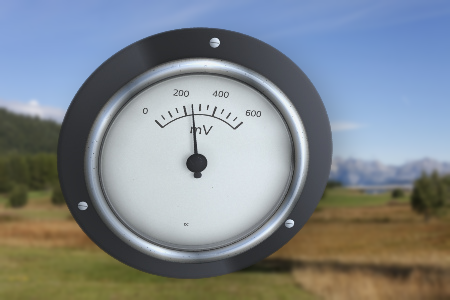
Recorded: value=250 unit=mV
